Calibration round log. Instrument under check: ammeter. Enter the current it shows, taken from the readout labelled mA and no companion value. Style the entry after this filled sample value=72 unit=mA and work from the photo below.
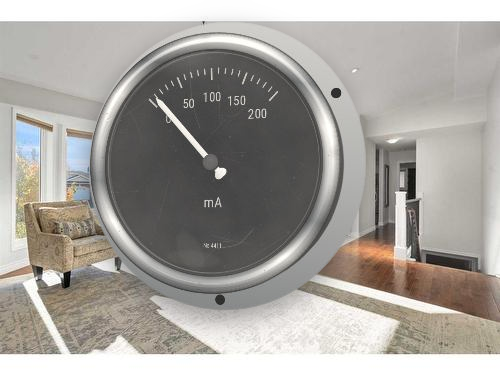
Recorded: value=10 unit=mA
